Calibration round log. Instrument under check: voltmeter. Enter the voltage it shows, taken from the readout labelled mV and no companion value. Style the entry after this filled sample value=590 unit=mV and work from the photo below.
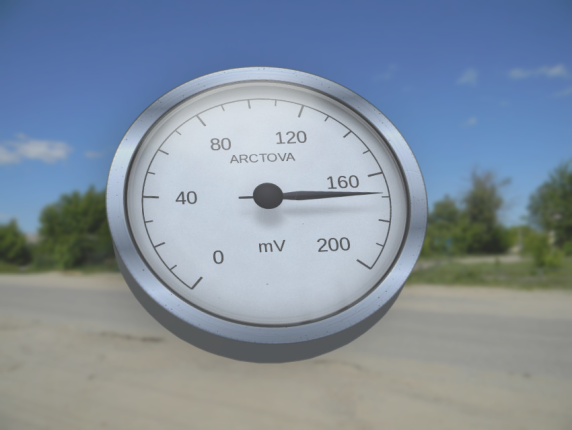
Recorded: value=170 unit=mV
